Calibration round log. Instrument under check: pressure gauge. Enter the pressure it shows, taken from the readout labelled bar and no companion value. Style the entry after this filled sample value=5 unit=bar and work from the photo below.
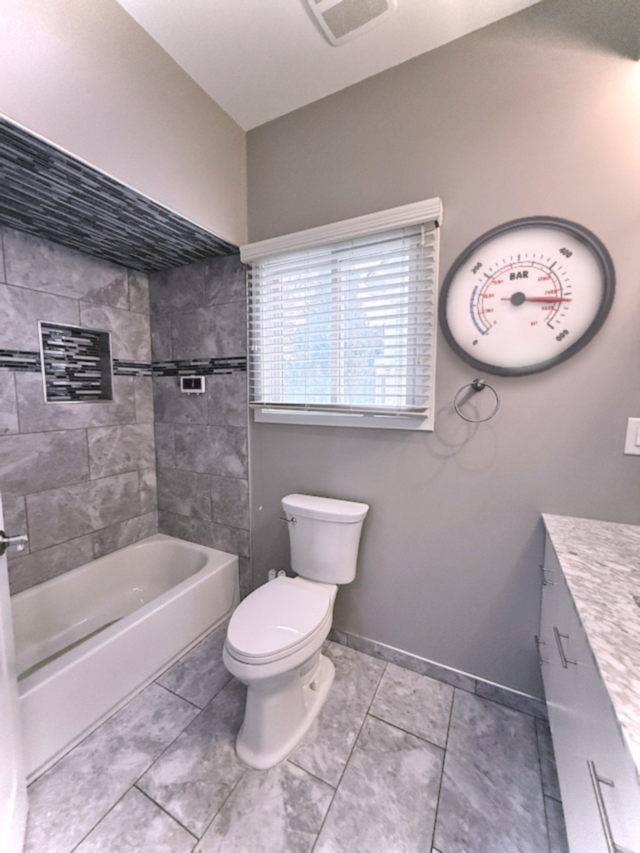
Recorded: value=520 unit=bar
